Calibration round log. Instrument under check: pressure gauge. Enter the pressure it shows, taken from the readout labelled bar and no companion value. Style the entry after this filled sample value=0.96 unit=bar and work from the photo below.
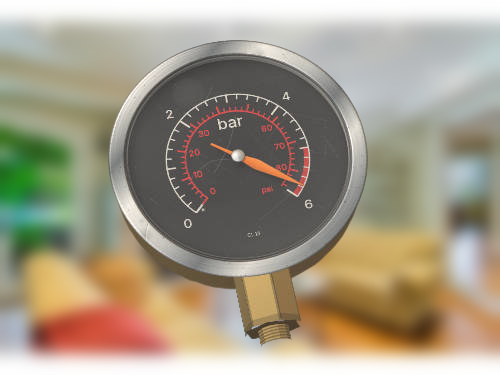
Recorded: value=5.8 unit=bar
